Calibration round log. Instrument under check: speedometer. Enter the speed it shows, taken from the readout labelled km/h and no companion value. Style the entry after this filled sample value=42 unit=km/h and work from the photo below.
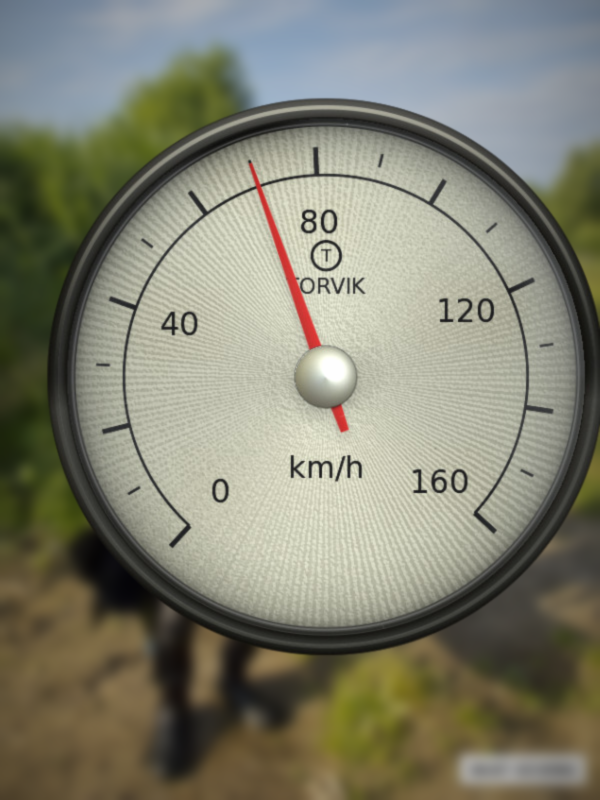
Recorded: value=70 unit=km/h
